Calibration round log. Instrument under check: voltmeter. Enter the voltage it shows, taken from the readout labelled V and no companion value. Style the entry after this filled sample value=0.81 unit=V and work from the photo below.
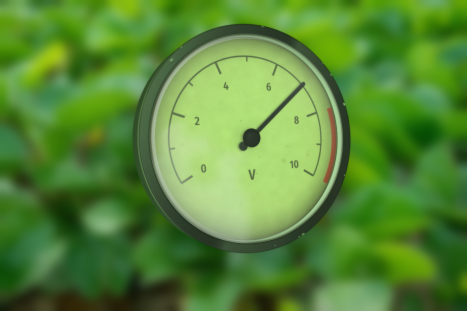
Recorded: value=7 unit=V
